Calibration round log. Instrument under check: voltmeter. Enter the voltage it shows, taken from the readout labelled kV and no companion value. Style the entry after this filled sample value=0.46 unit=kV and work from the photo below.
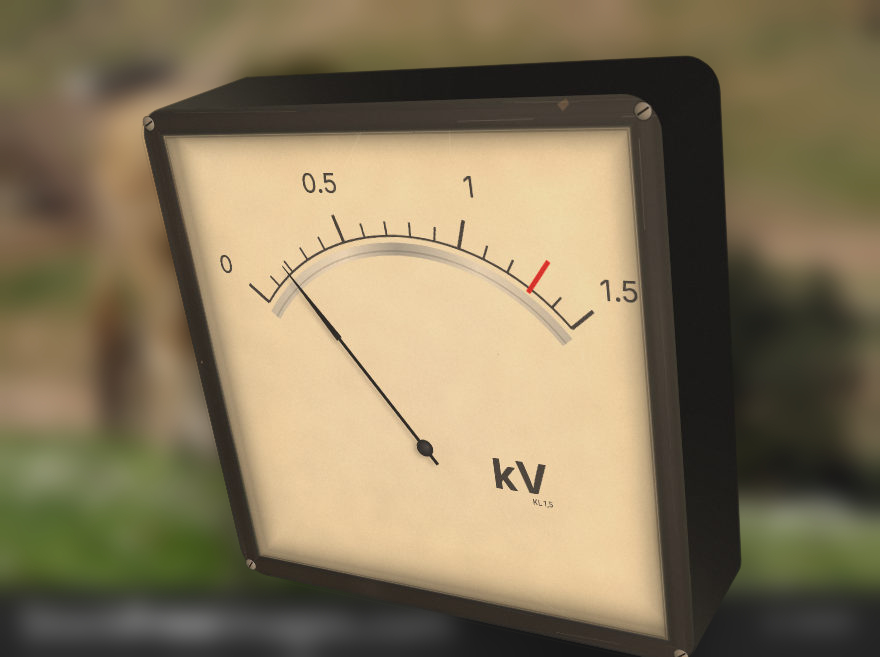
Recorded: value=0.2 unit=kV
